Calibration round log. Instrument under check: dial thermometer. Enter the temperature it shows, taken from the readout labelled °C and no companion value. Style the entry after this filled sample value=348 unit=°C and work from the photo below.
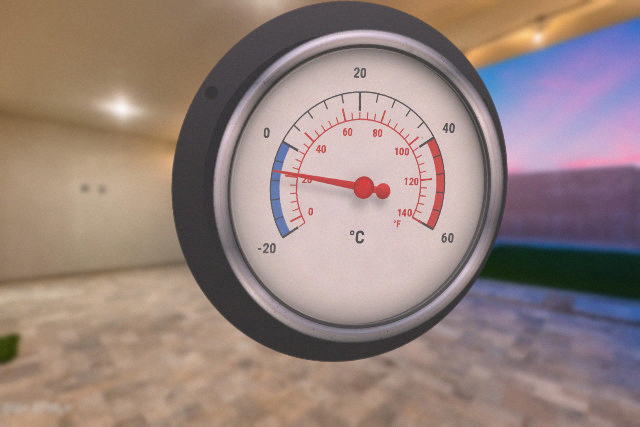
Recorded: value=-6 unit=°C
